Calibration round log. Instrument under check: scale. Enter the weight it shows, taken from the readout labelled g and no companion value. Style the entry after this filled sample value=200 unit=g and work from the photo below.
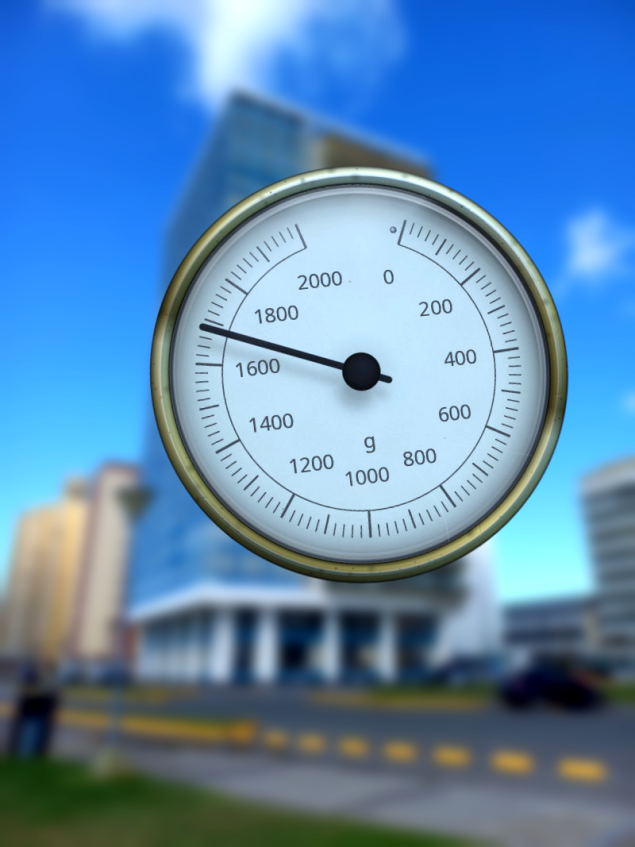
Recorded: value=1680 unit=g
